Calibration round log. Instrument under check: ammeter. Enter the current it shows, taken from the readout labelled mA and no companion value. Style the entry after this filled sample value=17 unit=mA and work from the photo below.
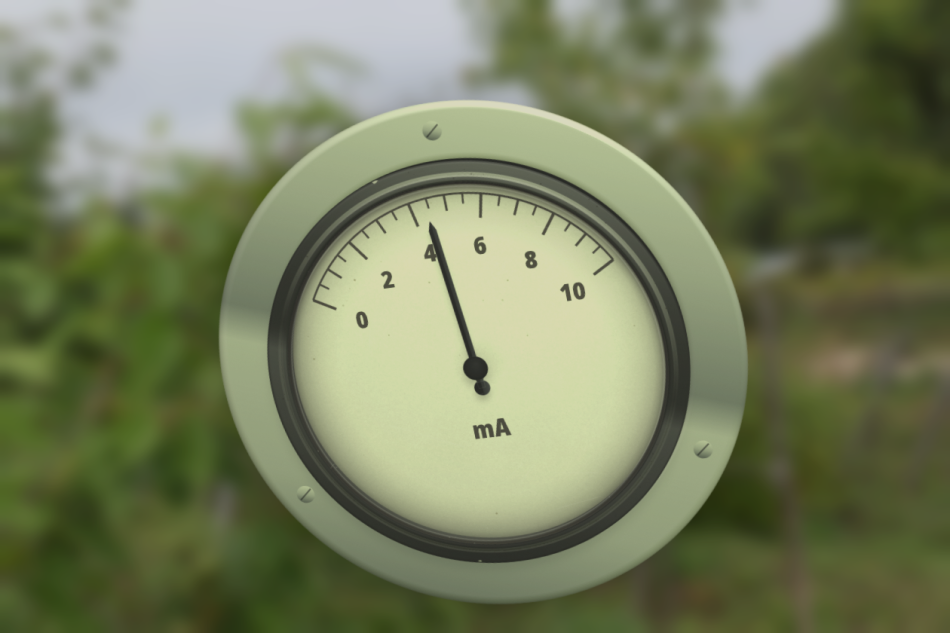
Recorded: value=4.5 unit=mA
